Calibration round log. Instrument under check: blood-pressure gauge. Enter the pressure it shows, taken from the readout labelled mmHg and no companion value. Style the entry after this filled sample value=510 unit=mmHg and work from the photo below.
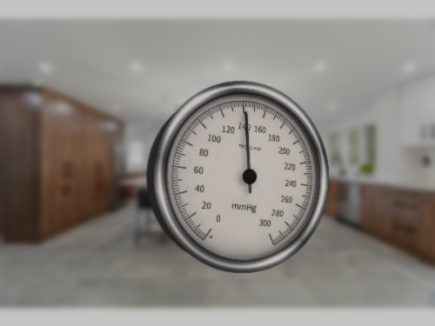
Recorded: value=140 unit=mmHg
